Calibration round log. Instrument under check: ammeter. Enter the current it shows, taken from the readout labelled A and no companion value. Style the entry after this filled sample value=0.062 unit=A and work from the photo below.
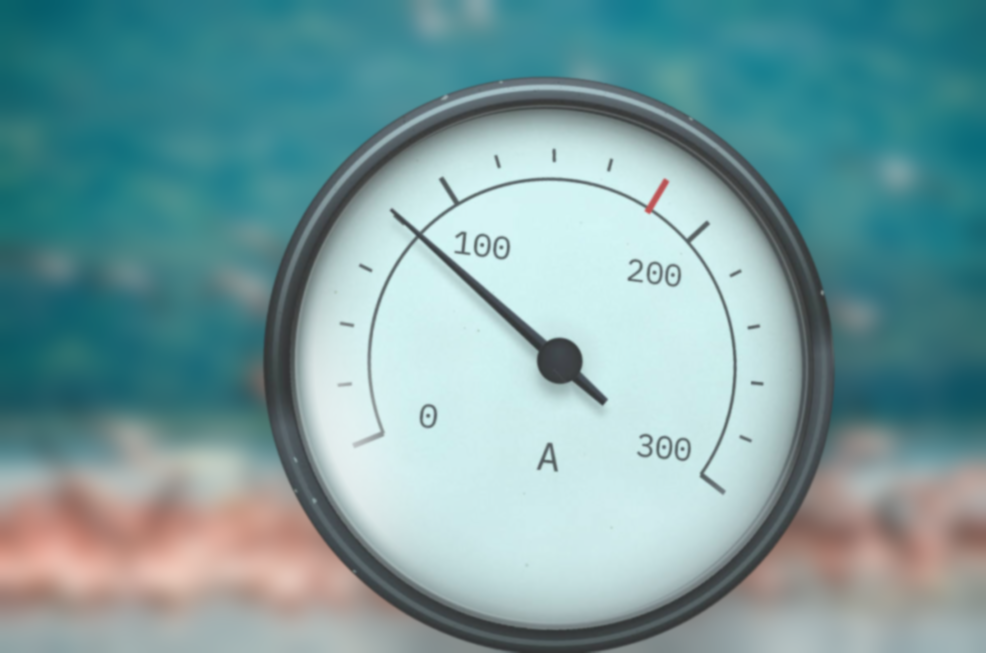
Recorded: value=80 unit=A
